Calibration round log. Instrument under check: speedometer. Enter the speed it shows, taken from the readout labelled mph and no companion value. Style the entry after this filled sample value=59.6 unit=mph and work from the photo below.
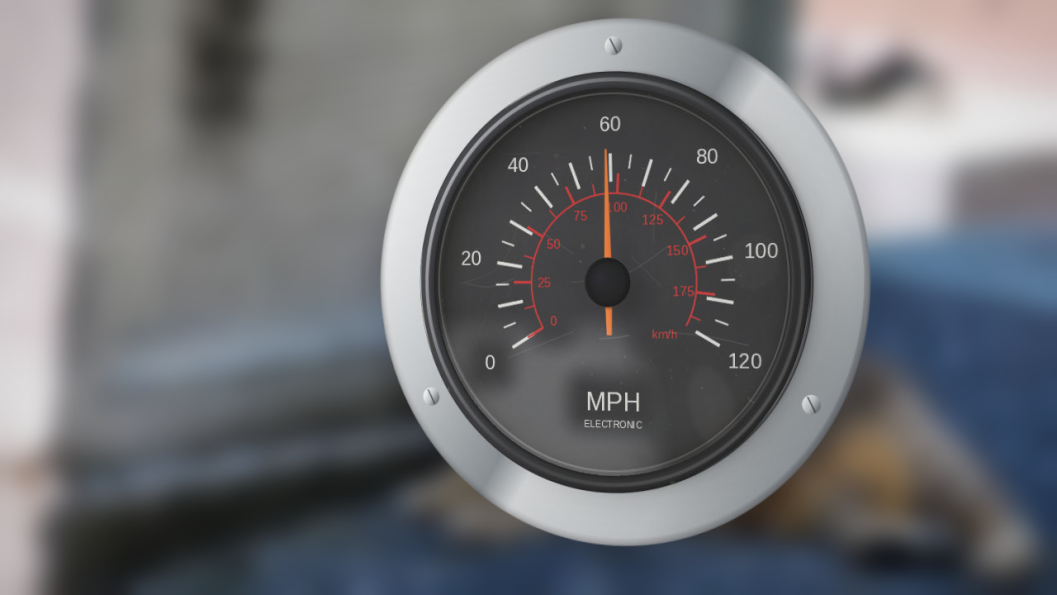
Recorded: value=60 unit=mph
